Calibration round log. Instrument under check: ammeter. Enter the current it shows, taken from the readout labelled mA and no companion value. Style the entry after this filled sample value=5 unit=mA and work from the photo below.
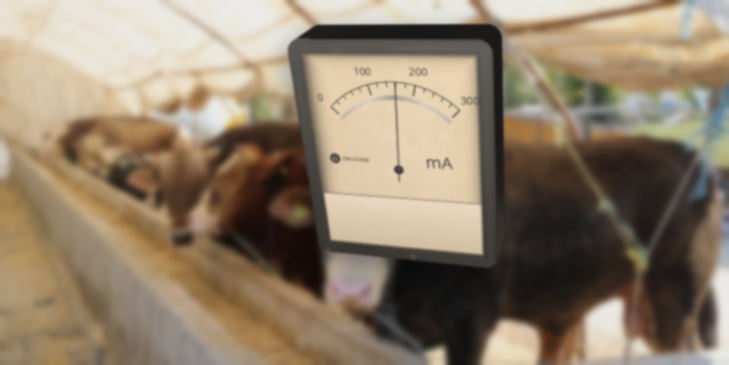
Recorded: value=160 unit=mA
